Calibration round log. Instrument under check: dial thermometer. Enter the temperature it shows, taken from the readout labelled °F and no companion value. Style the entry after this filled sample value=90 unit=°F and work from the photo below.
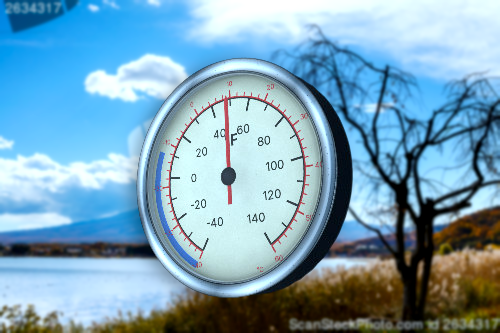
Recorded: value=50 unit=°F
